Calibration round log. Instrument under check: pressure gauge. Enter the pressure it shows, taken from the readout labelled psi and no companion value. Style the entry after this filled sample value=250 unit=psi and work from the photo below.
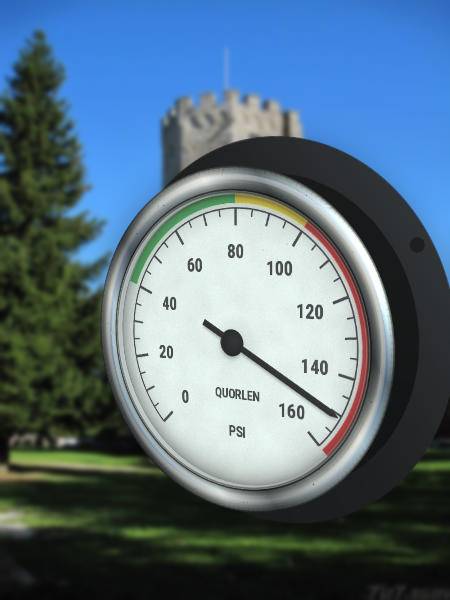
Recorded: value=150 unit=psi
